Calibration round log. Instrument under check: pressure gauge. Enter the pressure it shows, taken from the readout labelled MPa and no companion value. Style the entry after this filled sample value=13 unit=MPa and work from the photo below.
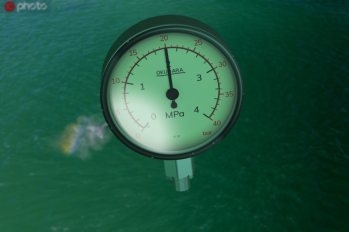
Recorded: value=2 unit=MPa
